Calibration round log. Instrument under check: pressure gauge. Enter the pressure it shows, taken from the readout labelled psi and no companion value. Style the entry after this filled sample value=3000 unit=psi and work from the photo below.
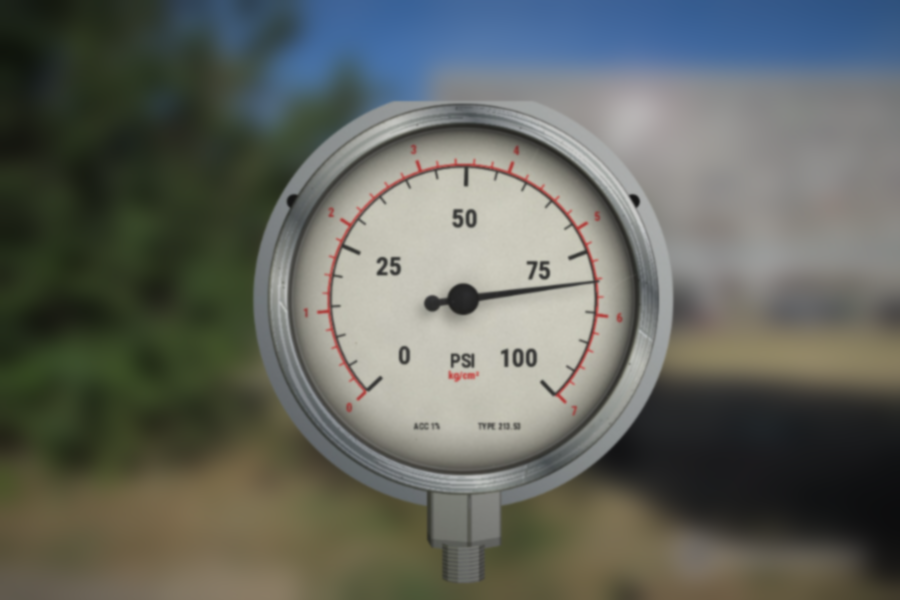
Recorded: value=80 unit=psi
